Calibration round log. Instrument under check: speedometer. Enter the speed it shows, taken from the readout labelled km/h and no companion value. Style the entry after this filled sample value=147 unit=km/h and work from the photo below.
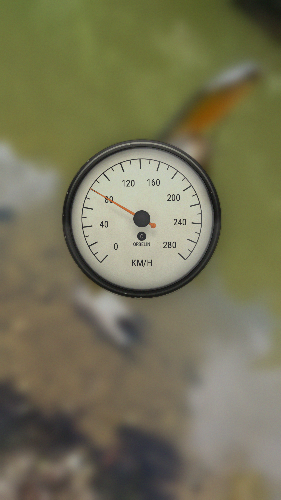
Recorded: value=80 unit=km/h
